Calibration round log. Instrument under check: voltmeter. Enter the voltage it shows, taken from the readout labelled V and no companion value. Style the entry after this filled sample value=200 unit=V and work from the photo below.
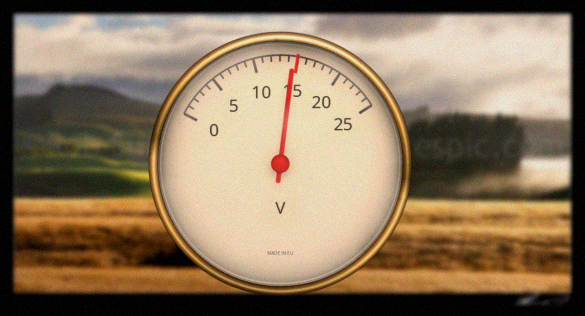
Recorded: value=14.5 unit=V
